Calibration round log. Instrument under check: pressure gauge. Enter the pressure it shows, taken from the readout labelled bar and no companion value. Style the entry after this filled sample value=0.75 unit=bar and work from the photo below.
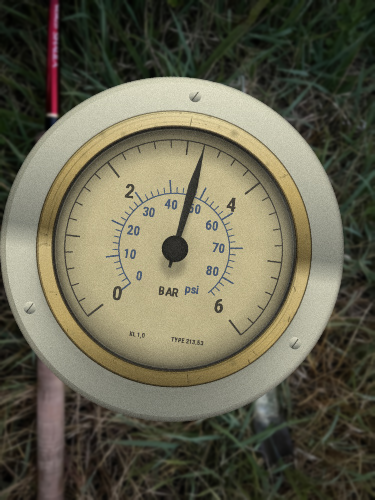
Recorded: value=3.2 unit=bar
